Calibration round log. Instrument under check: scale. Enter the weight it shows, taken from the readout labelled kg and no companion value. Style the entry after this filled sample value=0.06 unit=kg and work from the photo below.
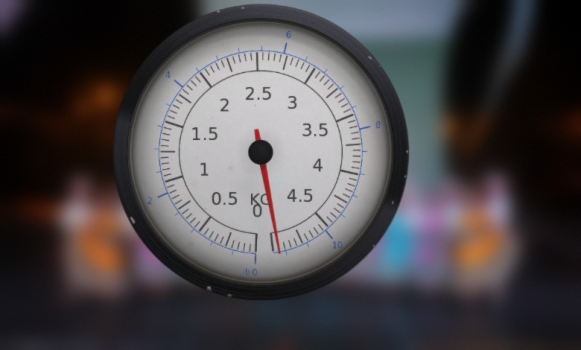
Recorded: value=4.95 unit=kg
